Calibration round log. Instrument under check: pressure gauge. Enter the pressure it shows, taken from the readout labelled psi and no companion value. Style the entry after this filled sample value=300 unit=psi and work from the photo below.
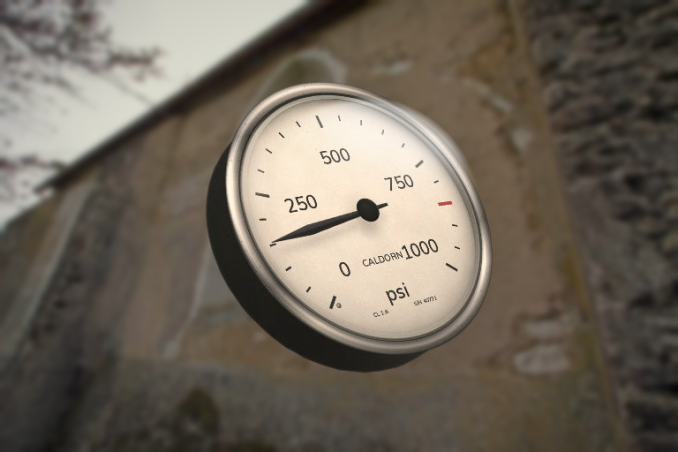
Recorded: value=150 unit=psi
